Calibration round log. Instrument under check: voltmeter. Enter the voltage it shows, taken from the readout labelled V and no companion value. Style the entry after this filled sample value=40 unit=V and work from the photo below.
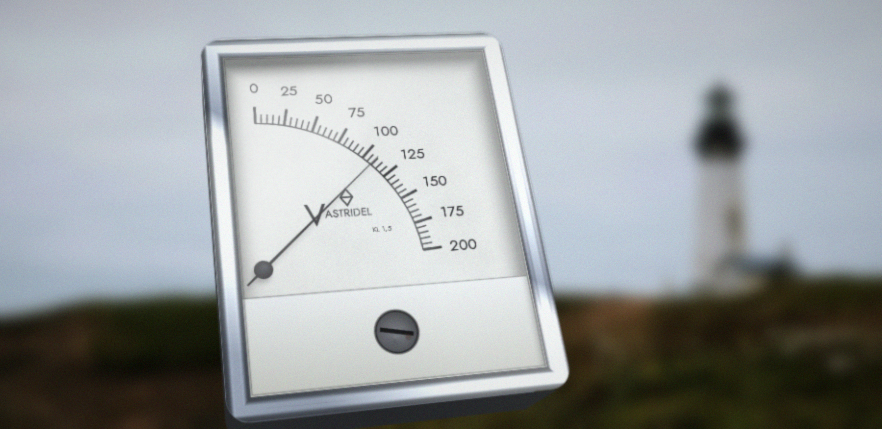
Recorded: value=110 unit=V
